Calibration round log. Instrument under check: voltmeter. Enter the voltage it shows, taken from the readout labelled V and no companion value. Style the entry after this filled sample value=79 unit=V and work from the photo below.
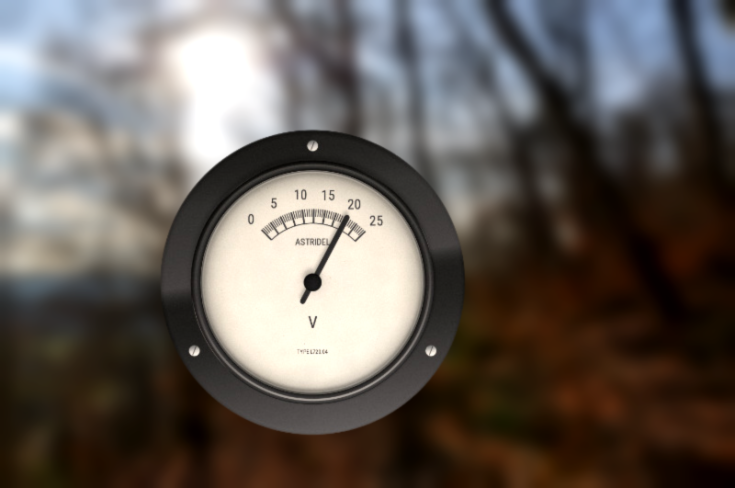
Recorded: value=20 unit=V
